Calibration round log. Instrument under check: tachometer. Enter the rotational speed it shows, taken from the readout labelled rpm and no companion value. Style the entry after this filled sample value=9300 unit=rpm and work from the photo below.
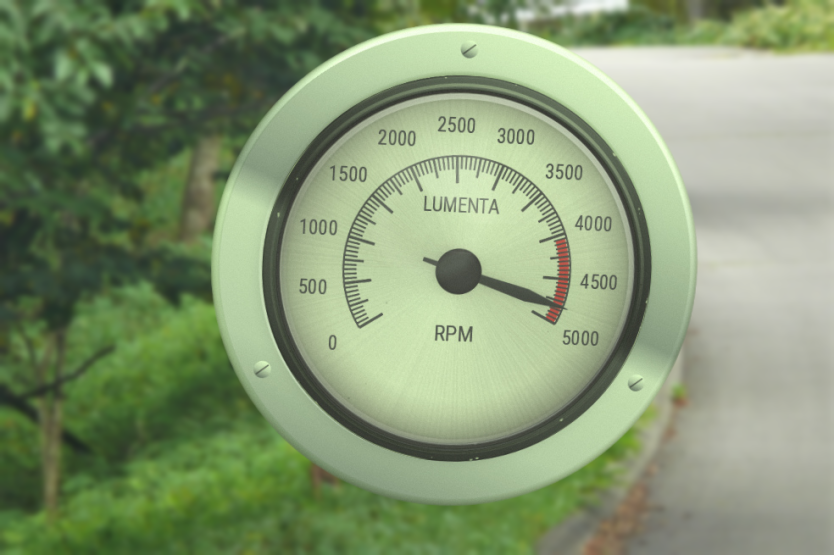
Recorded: value=4800 unit=rpm
